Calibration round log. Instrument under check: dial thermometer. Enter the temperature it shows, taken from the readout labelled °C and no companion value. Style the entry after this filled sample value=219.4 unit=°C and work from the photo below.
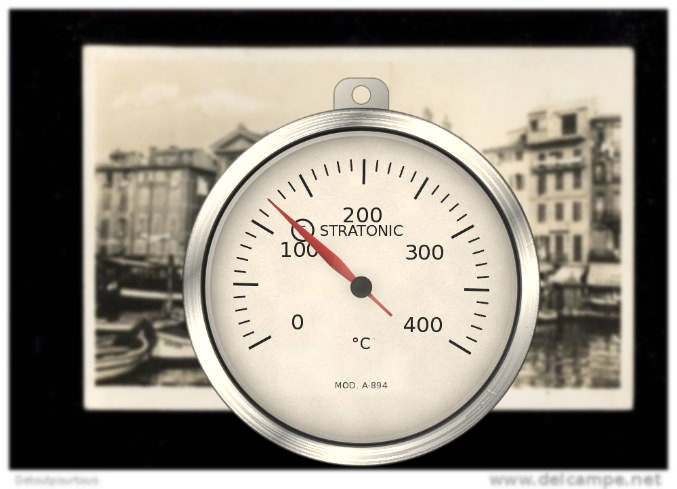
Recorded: value=120 unit=°C
